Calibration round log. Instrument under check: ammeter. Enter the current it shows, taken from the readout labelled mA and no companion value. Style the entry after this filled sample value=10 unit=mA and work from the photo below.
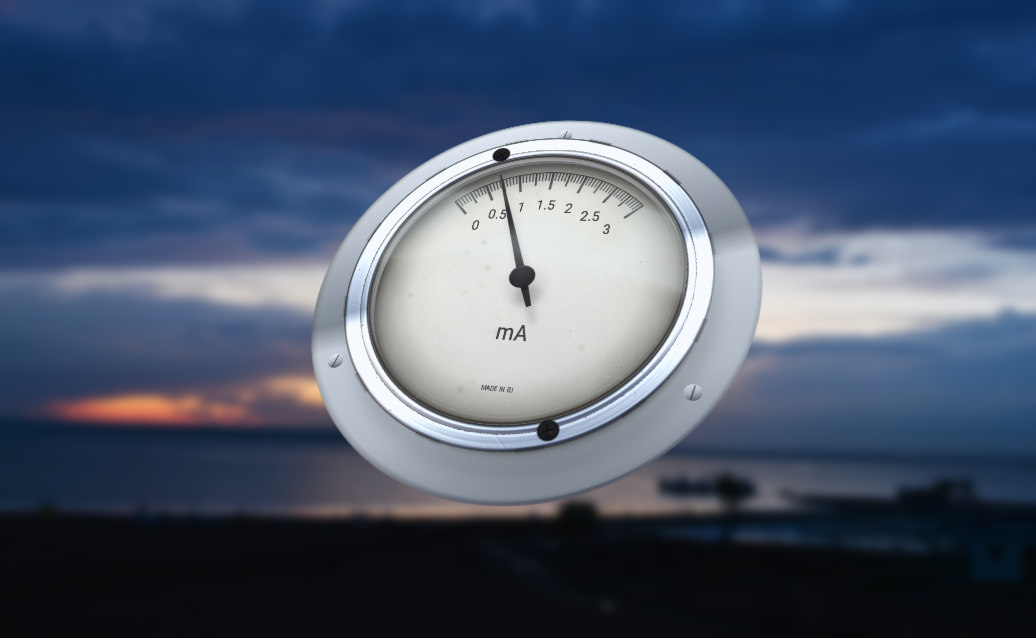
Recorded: value=0.75 unit=mA
